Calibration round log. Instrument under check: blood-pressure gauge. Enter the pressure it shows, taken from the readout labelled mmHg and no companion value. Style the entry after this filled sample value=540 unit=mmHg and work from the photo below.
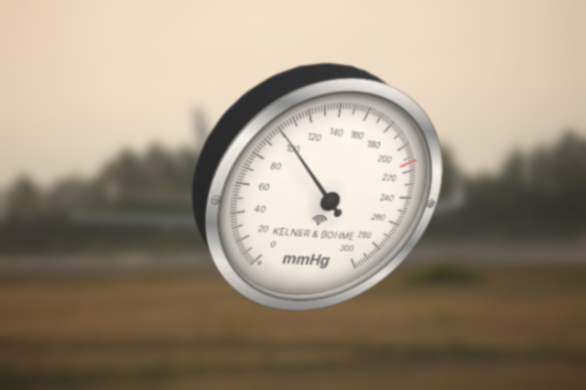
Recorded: value=100 unit=mmHg
